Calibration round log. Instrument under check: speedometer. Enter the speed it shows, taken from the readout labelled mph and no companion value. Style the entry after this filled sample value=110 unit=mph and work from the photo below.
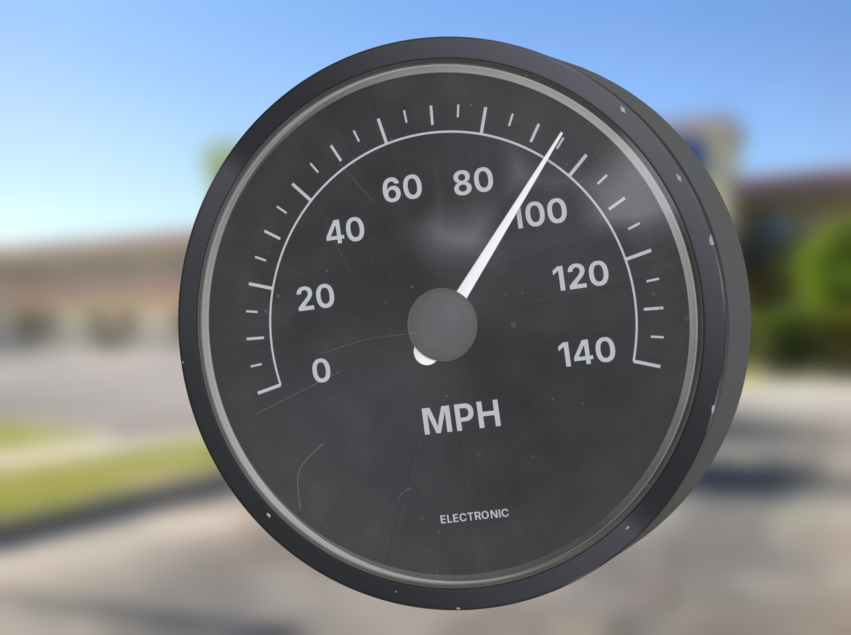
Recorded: value=95 unit=mph
